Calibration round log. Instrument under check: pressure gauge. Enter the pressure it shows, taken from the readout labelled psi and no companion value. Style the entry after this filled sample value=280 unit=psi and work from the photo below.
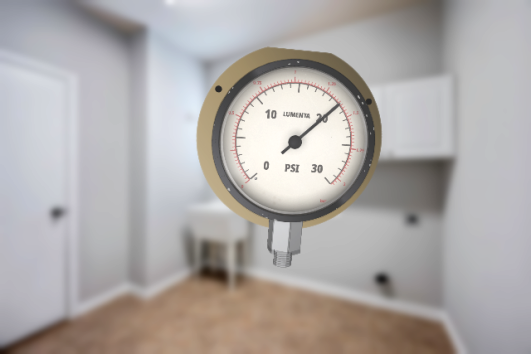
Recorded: value=20 unit=psi
